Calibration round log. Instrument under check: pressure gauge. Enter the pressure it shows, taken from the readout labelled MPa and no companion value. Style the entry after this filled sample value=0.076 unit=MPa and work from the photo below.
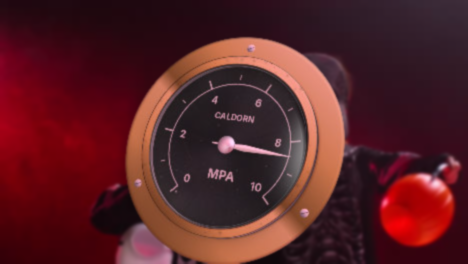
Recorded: value=8.5 unit=MPa
